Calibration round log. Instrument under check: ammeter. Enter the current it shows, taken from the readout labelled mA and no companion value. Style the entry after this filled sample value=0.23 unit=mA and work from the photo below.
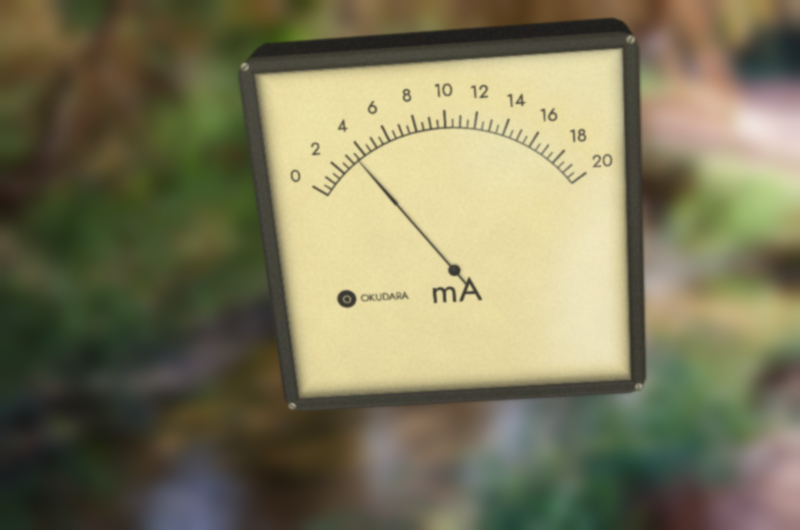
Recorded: value=3.5 unit=mA
